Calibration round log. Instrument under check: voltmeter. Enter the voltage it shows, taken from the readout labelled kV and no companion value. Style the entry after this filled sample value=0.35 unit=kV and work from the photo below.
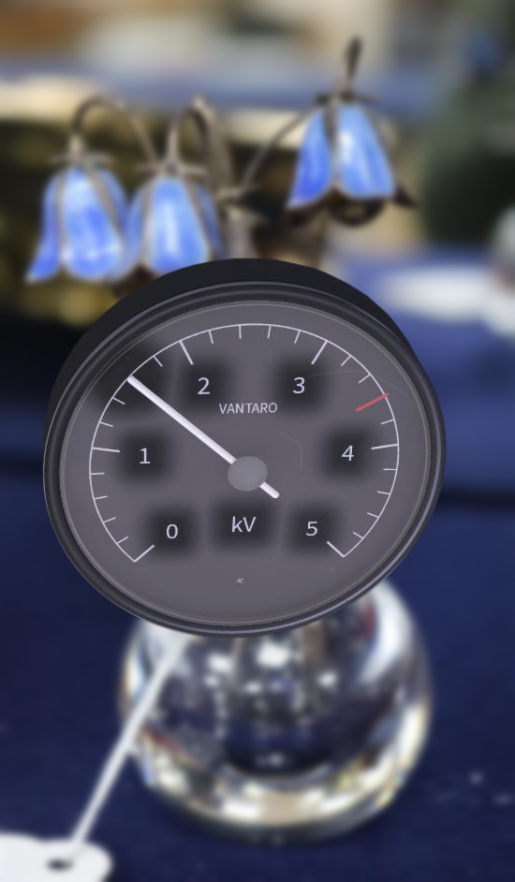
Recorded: value=1.6 unit=kV
